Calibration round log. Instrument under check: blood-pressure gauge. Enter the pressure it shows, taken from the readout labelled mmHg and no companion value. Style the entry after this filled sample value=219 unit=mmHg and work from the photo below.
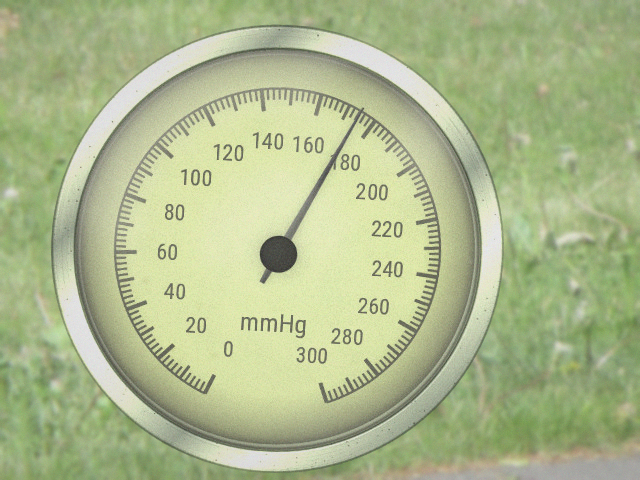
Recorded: value=174 unit=mmHg
